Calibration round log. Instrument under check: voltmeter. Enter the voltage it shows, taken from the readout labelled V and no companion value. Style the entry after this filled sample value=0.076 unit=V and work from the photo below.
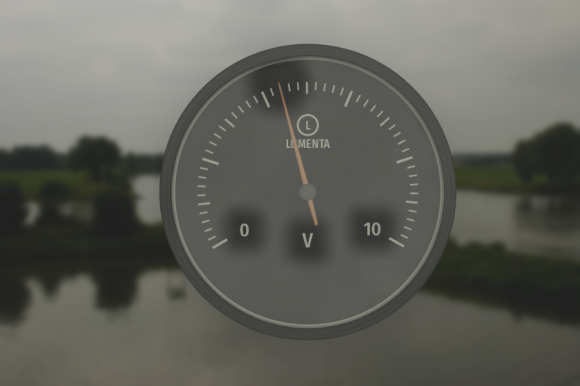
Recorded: value=4.4 unit=V
